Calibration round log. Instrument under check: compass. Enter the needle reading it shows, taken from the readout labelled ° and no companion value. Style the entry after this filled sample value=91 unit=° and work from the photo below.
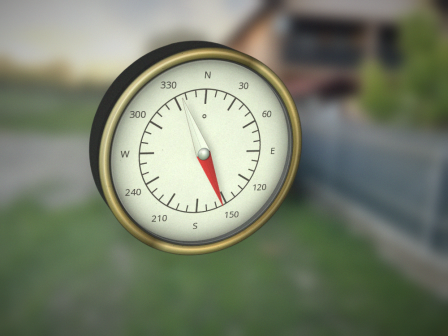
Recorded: value=155 unit=°
